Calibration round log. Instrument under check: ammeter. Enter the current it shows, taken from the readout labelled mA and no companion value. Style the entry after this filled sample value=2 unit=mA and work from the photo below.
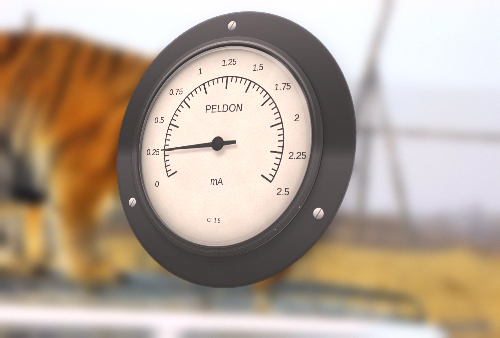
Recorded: value=0.25 unit=mA
